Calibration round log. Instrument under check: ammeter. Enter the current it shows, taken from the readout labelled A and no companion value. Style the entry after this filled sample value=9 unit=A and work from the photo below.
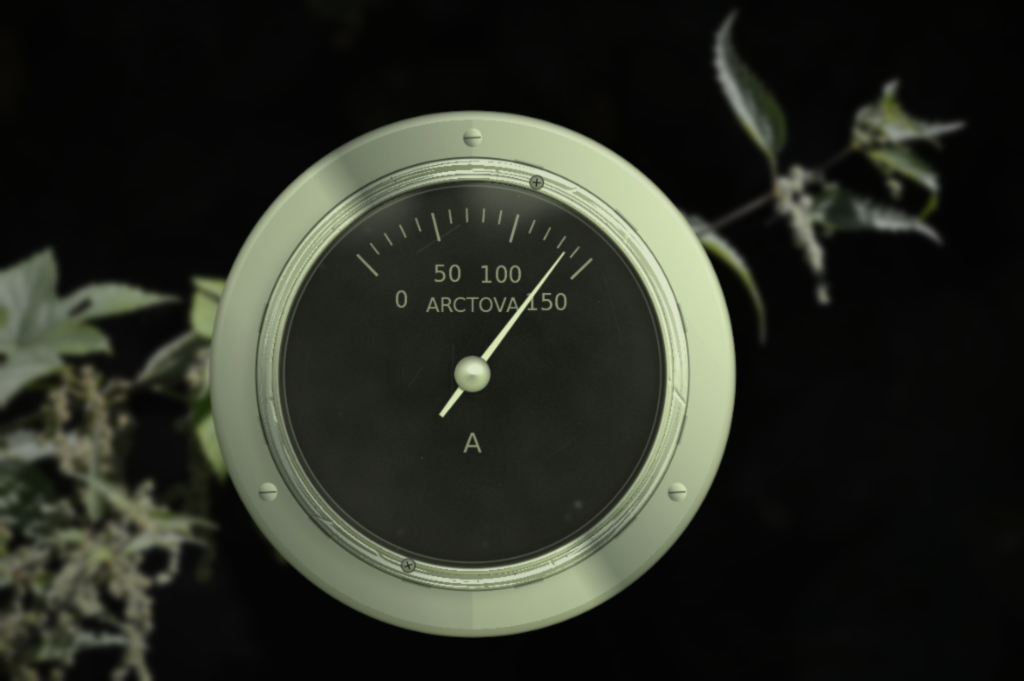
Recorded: value=135 unit=A
